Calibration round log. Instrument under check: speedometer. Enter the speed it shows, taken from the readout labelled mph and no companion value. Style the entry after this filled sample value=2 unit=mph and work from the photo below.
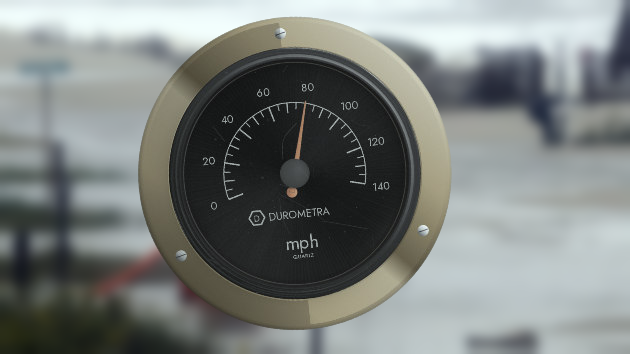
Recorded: value=80 unit=mph
